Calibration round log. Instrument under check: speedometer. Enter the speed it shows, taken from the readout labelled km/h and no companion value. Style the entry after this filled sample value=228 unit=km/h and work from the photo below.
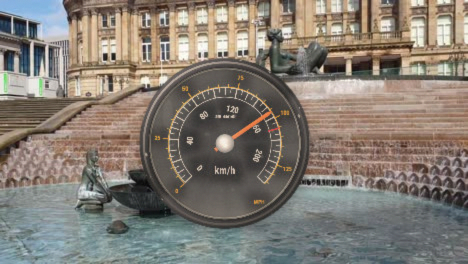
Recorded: value=155 unit=km/h
